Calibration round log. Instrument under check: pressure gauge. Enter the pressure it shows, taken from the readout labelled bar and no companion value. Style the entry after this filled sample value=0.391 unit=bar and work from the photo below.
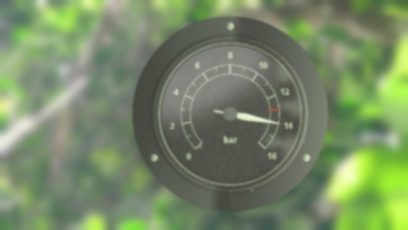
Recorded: value=14 unit=bar
